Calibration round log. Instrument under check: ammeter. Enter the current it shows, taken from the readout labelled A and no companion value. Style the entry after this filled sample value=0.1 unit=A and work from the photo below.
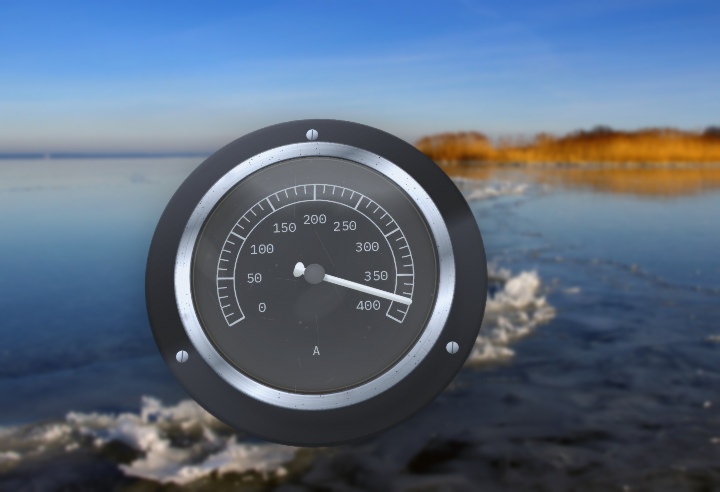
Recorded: value=380 unit=A
